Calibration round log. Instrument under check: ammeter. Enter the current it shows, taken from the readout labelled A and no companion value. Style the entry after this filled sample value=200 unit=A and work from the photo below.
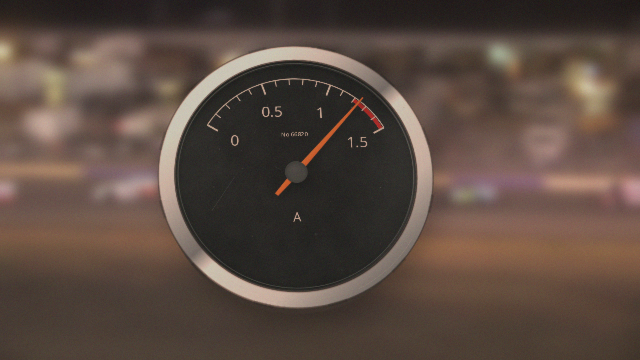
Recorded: value=1.25 unit=A
